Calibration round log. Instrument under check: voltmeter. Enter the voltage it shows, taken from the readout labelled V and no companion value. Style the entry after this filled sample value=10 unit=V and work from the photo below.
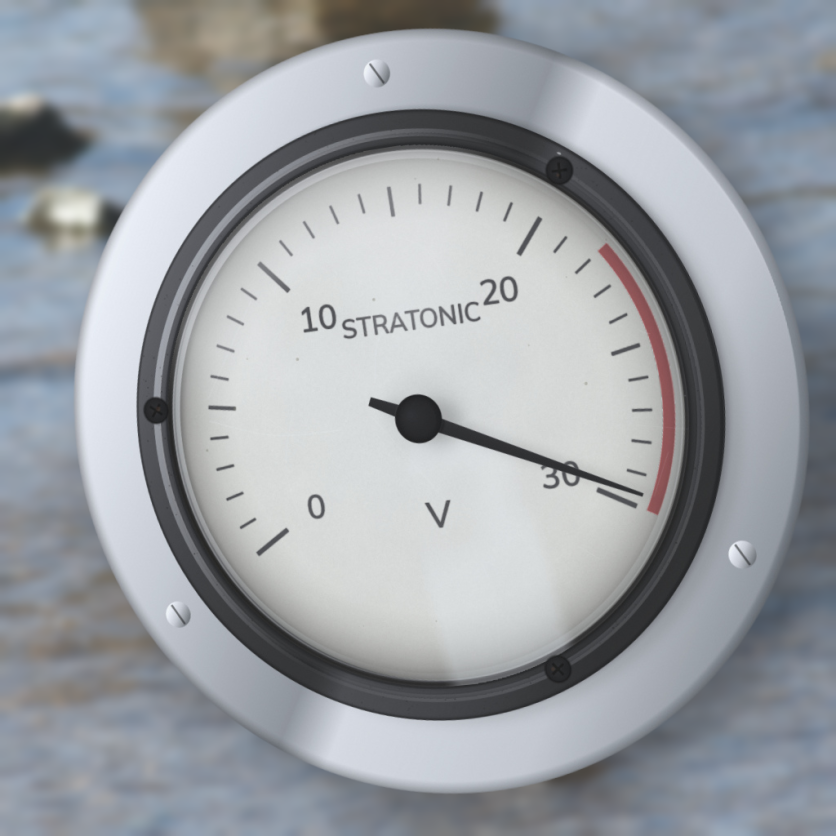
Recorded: value=29.5 unit=V
